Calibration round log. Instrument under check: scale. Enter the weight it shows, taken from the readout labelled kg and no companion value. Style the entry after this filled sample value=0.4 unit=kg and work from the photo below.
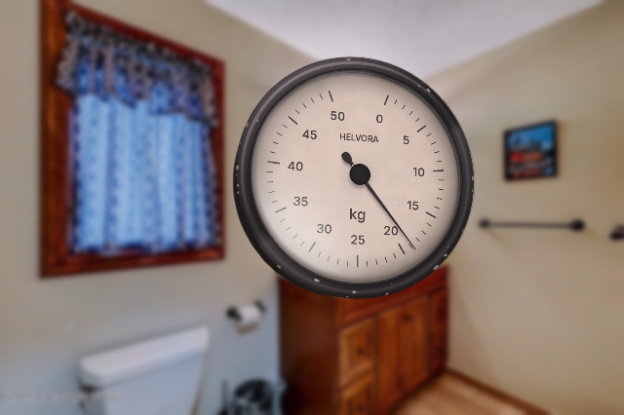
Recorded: value=19 unit=kg
